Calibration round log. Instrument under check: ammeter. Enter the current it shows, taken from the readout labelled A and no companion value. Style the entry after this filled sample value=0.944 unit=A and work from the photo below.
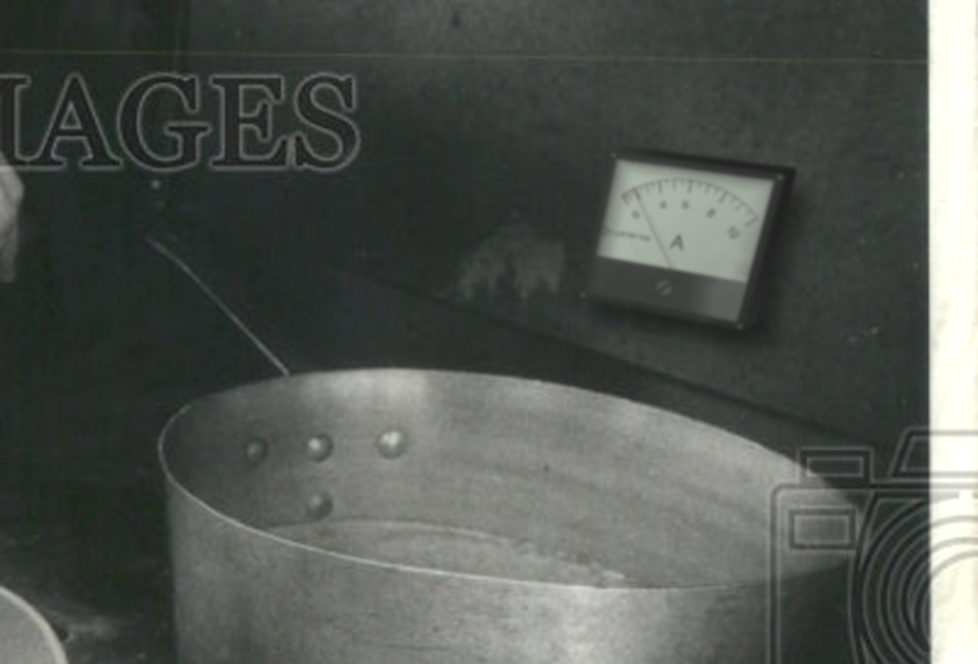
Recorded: value=2 unit=A
